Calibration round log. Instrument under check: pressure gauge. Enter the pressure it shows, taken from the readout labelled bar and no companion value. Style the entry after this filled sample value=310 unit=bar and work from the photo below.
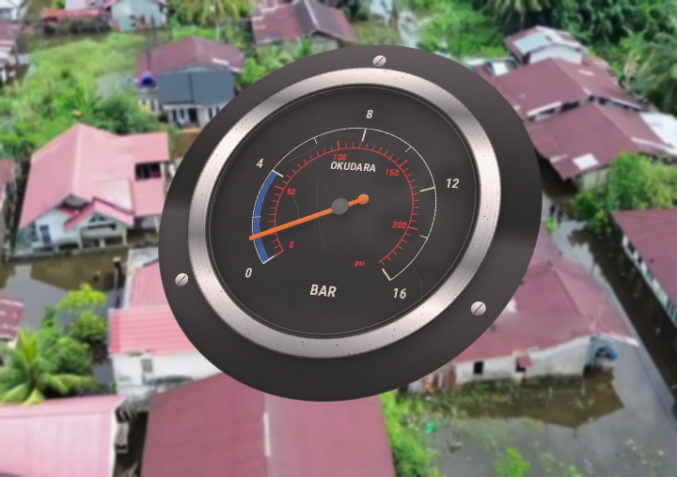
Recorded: value=1 unit=bar
